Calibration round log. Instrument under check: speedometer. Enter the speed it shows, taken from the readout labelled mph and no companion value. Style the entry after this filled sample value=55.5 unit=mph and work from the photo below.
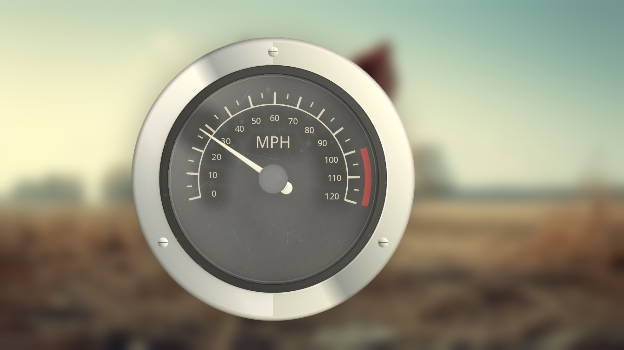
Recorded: value=27.5 unit=mph
